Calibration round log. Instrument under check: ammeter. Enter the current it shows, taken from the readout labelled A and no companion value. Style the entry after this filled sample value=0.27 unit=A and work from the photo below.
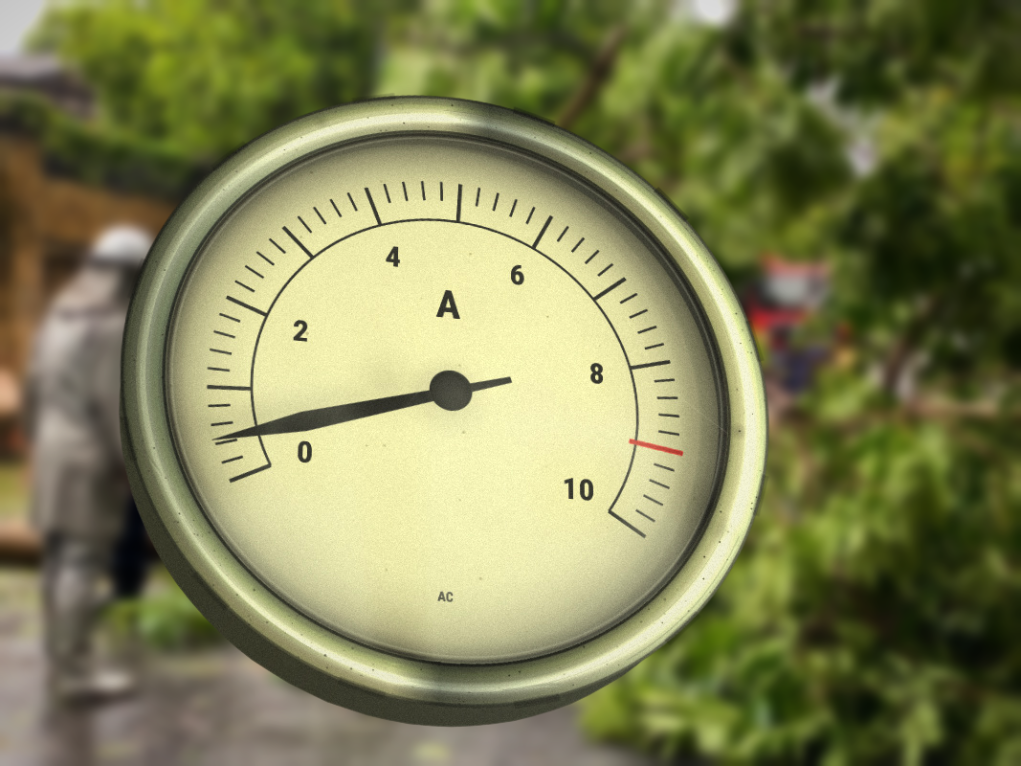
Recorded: value=0.4 unit=A
